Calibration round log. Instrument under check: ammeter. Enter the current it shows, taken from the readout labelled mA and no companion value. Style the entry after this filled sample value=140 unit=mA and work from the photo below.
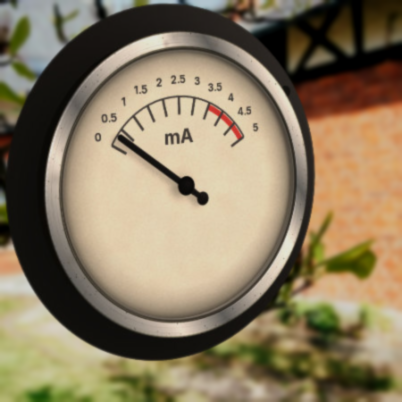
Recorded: value=0.25 unit=mA
